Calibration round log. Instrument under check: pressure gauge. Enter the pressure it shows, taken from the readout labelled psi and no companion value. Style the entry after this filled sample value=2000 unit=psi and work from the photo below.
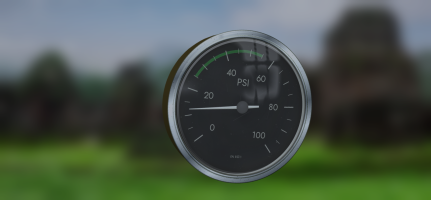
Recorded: value=12.5 unit=psi
